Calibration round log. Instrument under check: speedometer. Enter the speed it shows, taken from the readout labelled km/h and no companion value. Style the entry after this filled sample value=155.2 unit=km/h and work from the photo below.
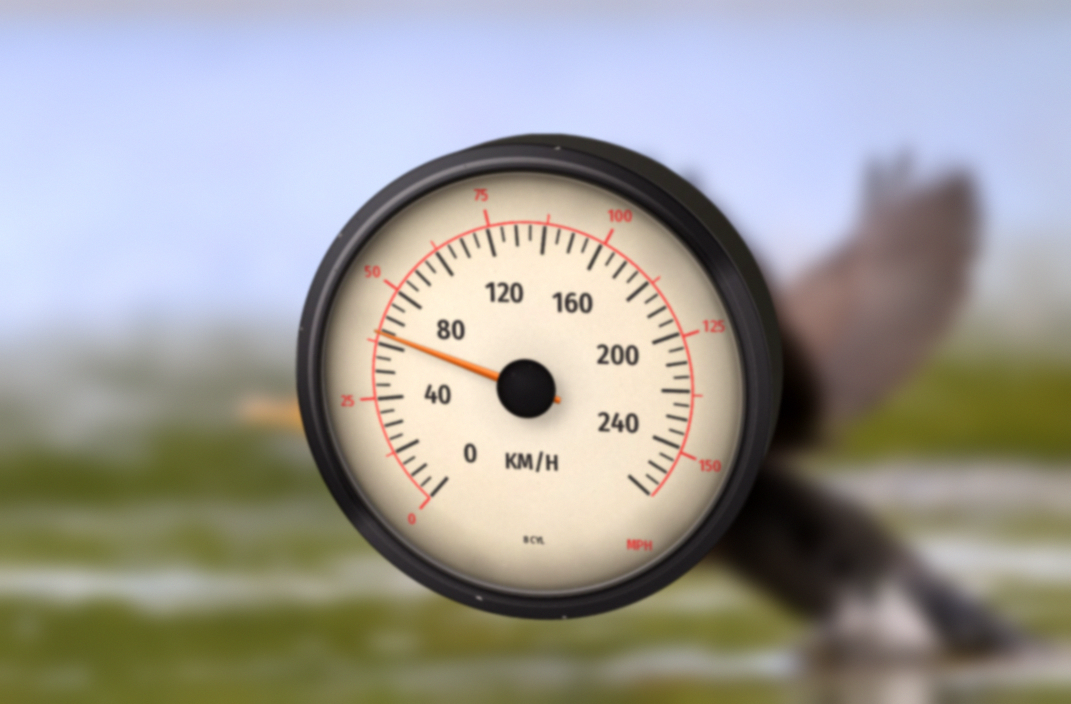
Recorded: value=65 unit=km/h
